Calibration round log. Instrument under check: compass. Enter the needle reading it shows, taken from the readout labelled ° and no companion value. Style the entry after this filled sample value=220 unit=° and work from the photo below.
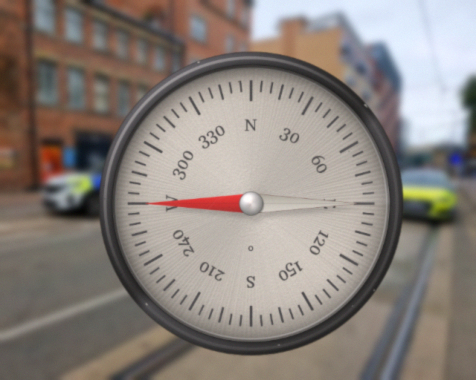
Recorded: value=270 unit=°
